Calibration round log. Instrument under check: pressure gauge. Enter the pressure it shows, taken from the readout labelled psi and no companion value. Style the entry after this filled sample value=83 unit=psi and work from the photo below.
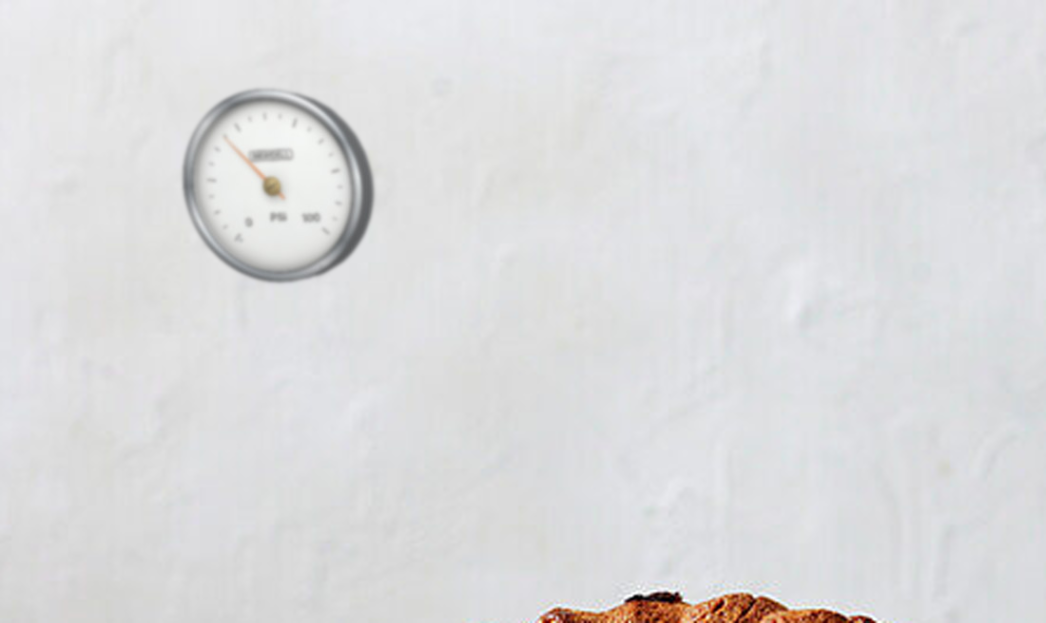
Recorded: value=35 unit=psi
